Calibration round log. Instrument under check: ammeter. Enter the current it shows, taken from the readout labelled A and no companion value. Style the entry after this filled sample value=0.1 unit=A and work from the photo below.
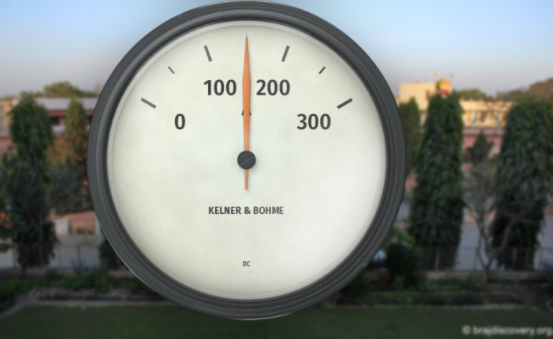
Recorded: value=150 unit=A
